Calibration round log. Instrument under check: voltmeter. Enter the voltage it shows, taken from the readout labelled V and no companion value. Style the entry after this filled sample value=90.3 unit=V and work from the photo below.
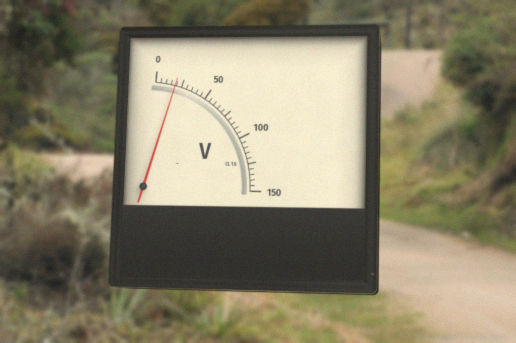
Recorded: value=20 unit=V
